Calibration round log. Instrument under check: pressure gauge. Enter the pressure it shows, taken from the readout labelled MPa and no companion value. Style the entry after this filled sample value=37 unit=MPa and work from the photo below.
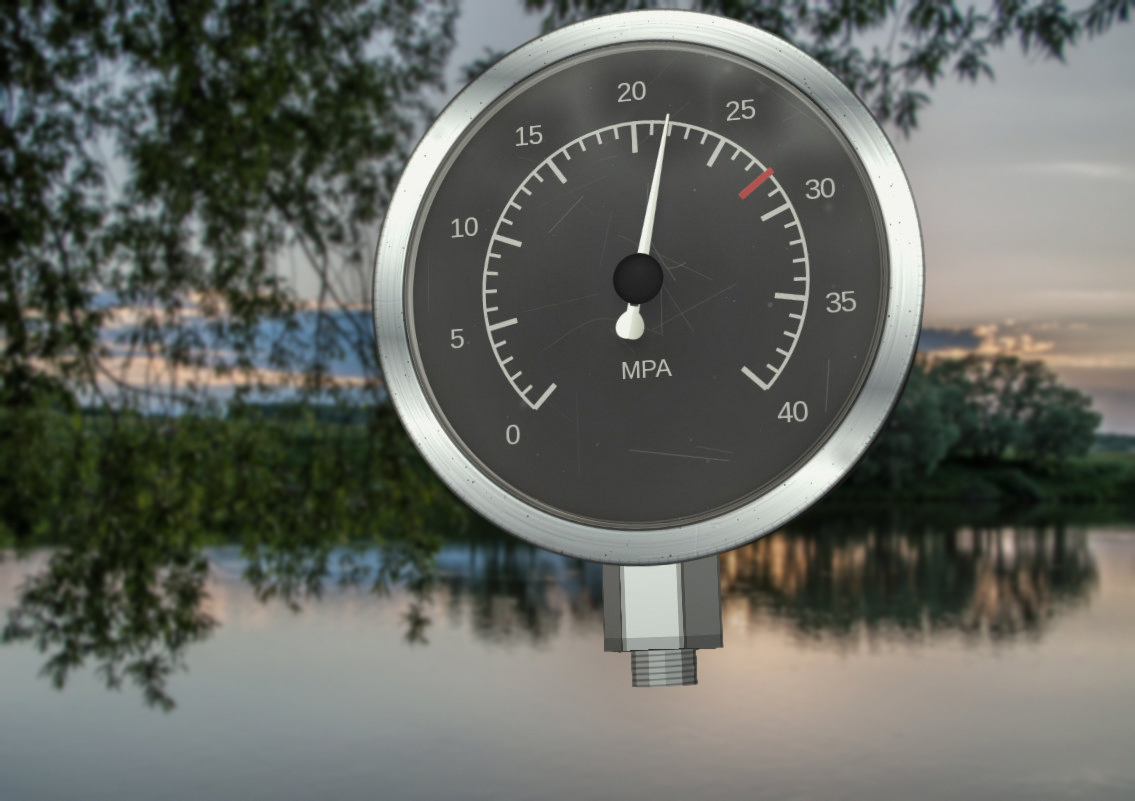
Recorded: value=22 unit=MPa
